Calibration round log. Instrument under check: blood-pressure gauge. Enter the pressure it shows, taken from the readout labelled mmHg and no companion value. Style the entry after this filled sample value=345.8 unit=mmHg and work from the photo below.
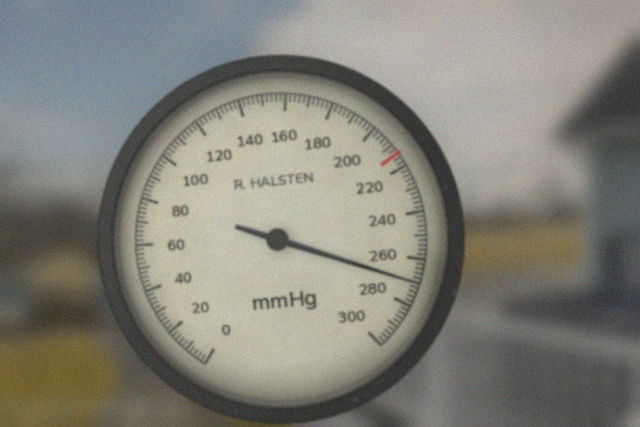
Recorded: value=270 unit=mmHg
